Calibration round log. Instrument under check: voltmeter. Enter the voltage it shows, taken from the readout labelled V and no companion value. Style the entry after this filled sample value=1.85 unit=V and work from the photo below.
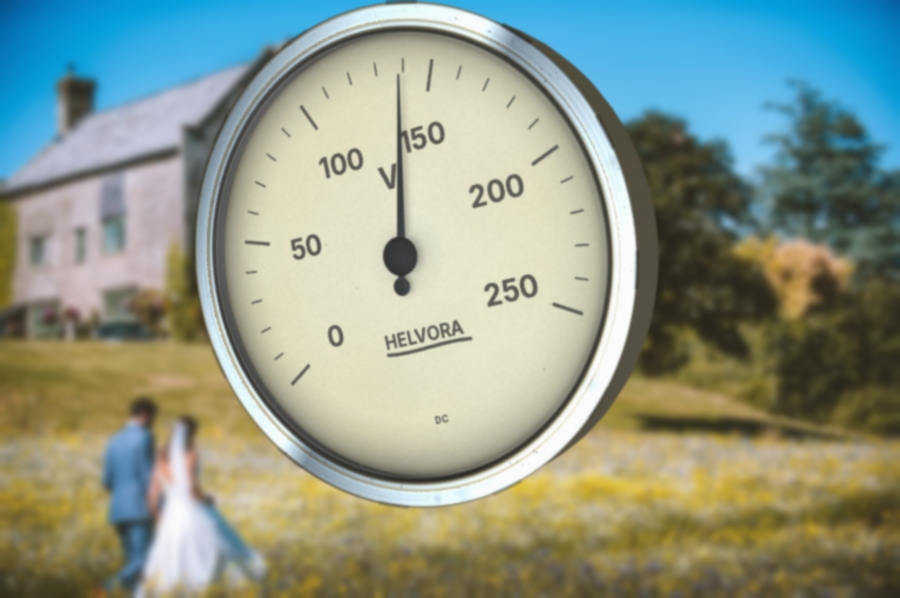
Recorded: value=140 unit=V
